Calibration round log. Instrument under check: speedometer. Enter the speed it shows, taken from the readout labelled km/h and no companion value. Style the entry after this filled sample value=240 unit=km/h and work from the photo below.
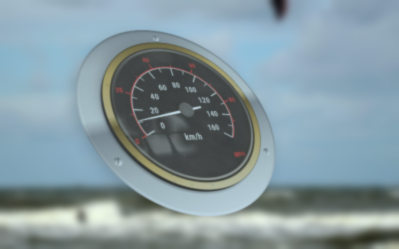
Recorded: value=10 unit=km/h
